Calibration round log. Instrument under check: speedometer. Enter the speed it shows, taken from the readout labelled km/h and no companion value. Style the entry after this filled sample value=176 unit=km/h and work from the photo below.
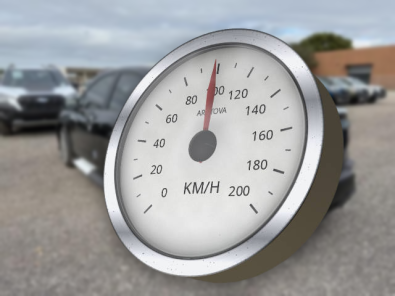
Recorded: value=100 unit=km/h
